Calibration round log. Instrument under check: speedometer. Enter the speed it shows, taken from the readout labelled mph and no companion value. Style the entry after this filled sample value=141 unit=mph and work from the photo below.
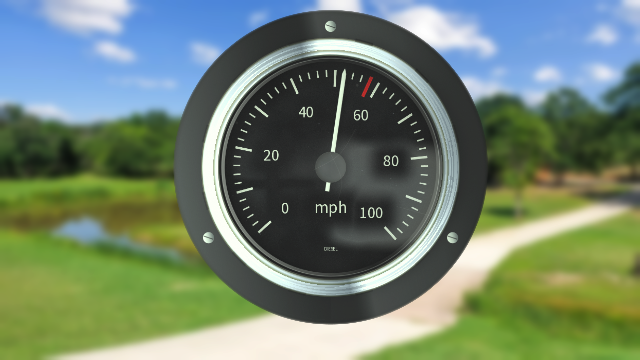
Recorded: value=52 unit=mph
